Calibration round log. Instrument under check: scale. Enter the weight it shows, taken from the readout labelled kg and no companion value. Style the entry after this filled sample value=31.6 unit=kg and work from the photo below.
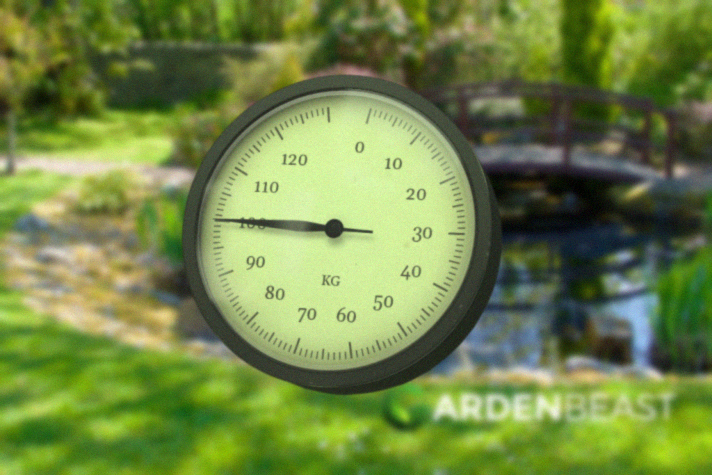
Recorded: value=100 unit=kg
